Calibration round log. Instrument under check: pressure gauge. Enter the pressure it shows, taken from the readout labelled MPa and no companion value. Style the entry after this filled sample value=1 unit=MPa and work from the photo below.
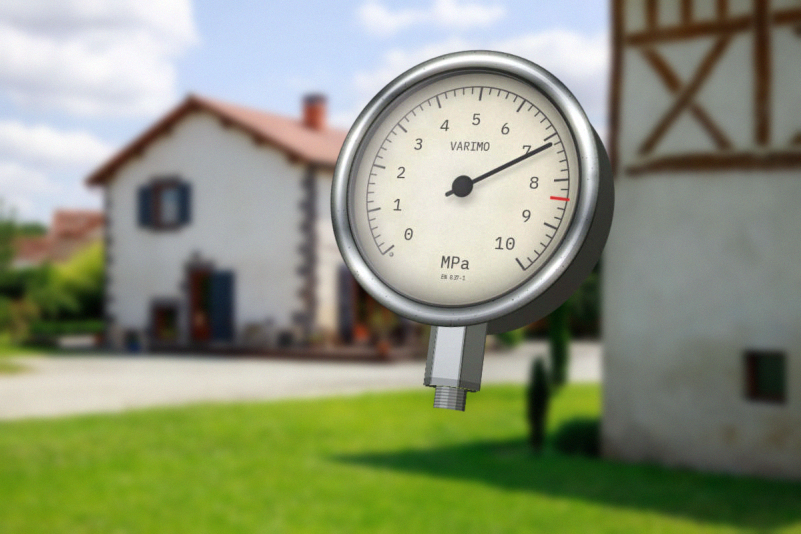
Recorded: value=7.2 unit=MPa
